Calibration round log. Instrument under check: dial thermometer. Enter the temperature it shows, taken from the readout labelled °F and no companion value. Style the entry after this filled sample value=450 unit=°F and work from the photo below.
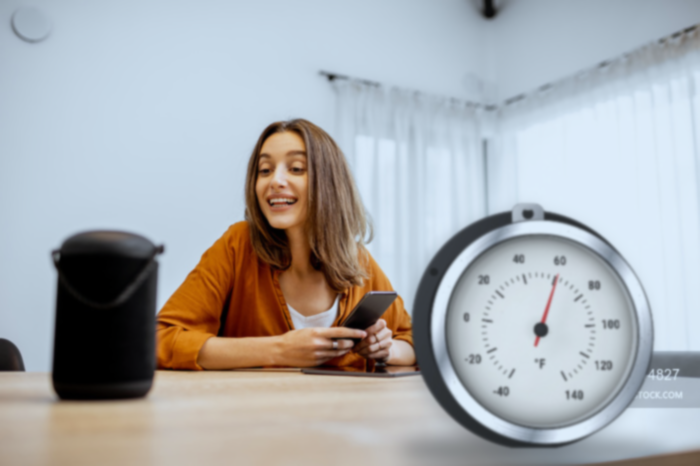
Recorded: value=60 unit=°F
